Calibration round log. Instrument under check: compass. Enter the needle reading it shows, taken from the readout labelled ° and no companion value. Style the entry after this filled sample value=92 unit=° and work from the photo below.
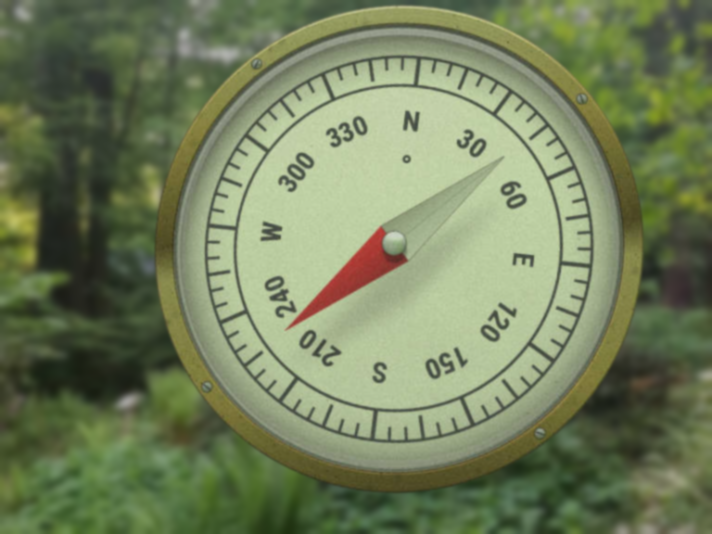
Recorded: value=225 unit=°
